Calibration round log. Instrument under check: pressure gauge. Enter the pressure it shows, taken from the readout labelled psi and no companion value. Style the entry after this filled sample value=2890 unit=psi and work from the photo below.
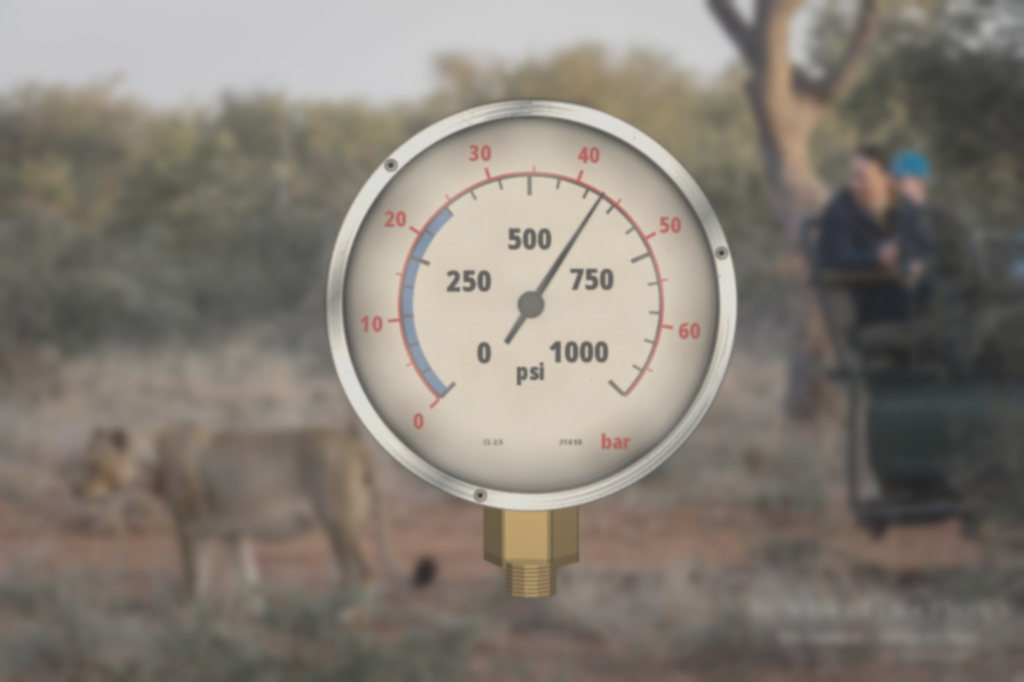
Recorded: value=625 unit=psi
